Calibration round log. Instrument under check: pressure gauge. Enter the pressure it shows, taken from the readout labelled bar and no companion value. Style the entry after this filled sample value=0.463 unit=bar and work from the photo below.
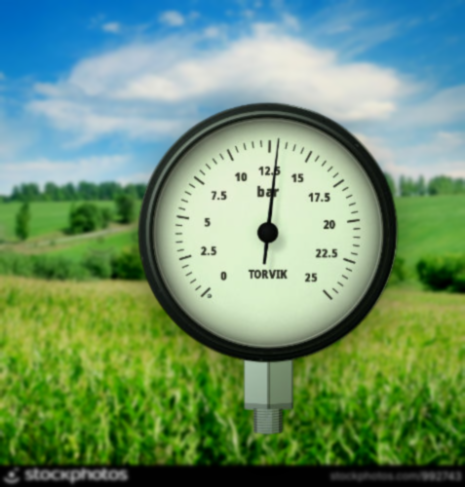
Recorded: value=13 unit=bar
